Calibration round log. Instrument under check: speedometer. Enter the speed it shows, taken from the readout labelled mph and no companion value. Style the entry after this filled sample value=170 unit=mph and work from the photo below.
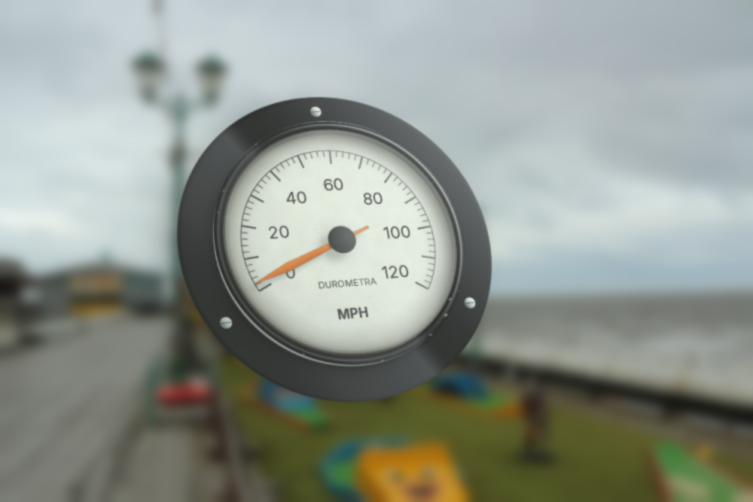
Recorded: value=2 unit=mph
